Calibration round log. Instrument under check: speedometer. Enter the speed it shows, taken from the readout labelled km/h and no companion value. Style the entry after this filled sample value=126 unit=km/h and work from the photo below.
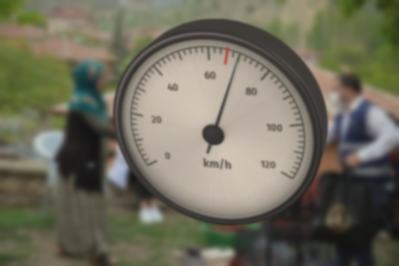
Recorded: value=70 unit=km/h
